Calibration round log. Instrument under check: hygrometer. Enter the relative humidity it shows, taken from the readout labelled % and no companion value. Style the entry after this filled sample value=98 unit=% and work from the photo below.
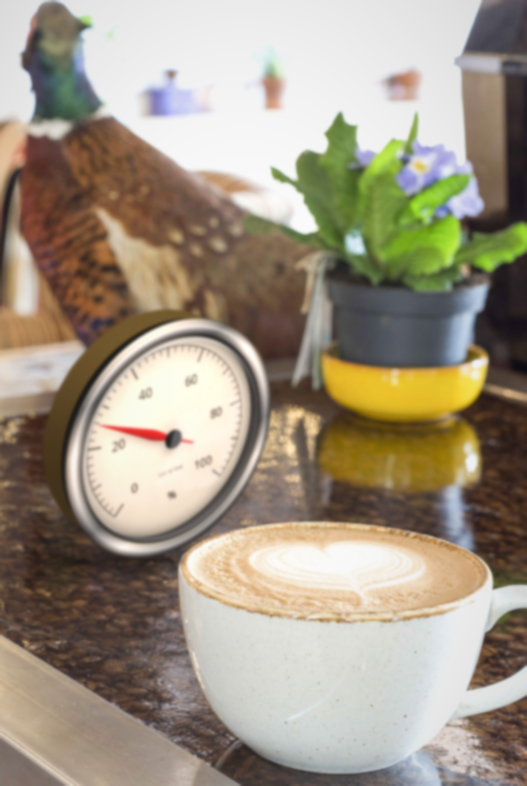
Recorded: value=26 unit=%
